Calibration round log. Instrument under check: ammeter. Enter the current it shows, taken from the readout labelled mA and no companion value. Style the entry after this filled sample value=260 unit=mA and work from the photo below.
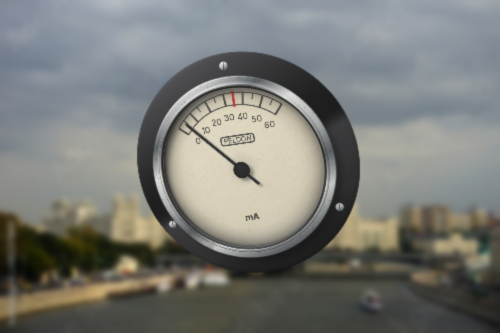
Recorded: value=5 unit=mA
